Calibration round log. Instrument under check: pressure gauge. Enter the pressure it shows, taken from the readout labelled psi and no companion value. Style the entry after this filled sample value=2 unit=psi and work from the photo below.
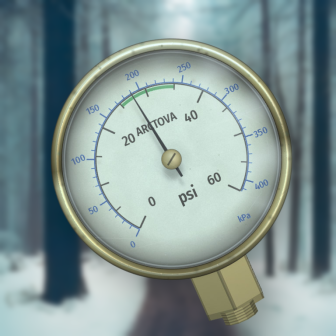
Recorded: value=27.5 unit=psi
